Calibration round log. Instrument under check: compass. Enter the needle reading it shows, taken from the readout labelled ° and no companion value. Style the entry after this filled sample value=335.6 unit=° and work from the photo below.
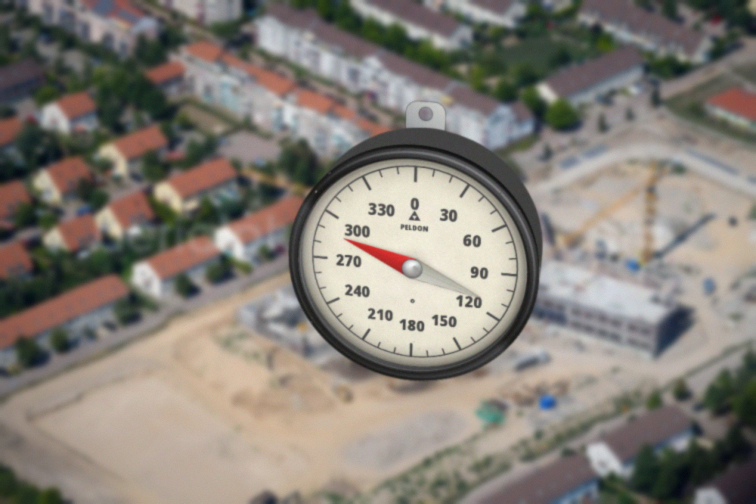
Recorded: value=290 unit=°
